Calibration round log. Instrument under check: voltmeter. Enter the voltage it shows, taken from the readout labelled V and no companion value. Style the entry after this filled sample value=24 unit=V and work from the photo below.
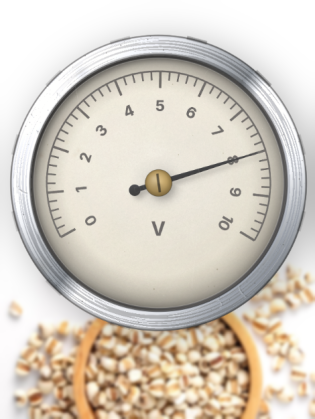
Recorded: value=8 unit=V
